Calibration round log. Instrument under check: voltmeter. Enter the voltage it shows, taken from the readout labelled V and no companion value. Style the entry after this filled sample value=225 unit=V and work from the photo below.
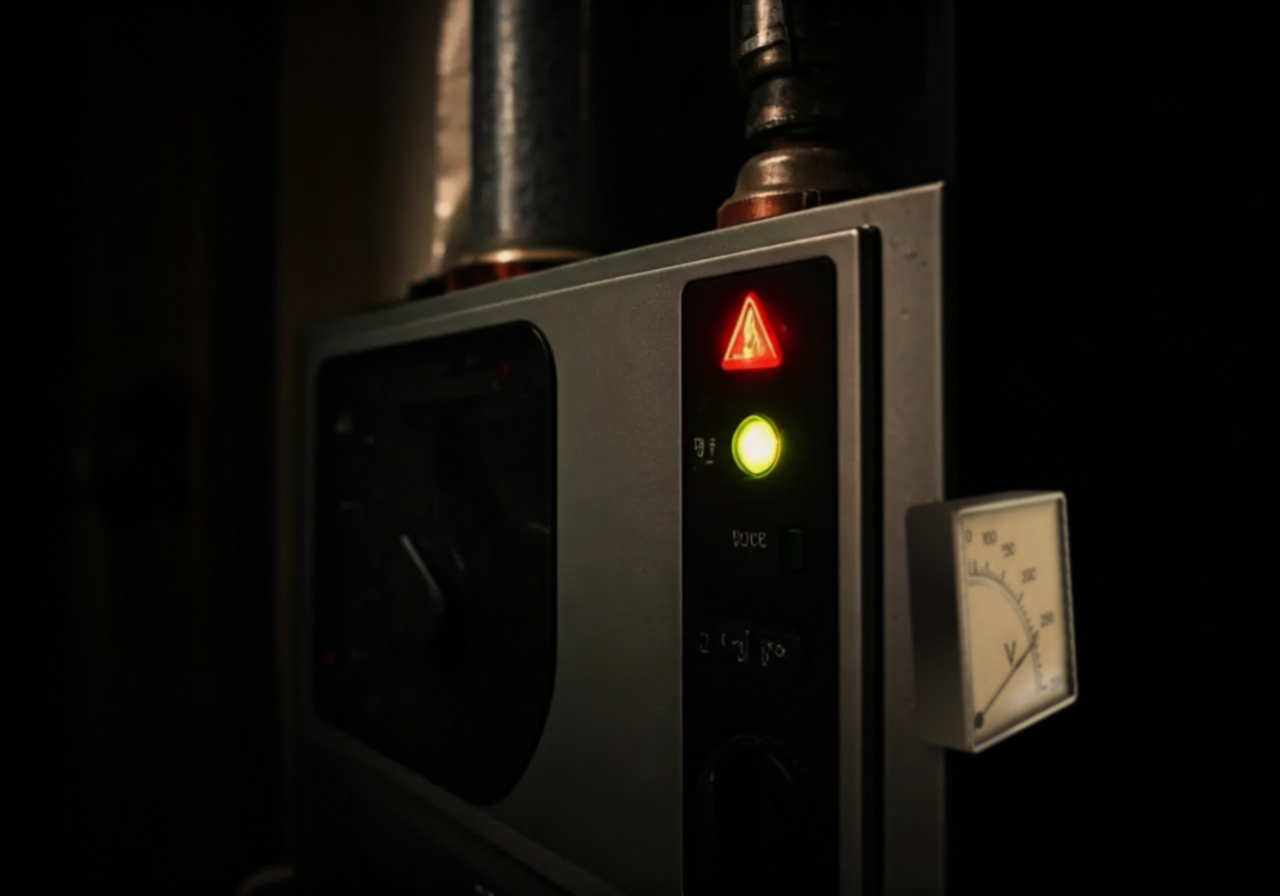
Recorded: value=250 unit=V
